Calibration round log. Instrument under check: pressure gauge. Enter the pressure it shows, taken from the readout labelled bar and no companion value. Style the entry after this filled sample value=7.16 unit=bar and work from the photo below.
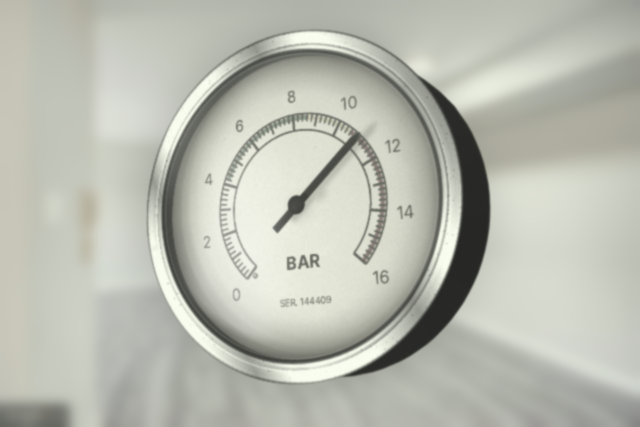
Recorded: value=11 unit=bar
